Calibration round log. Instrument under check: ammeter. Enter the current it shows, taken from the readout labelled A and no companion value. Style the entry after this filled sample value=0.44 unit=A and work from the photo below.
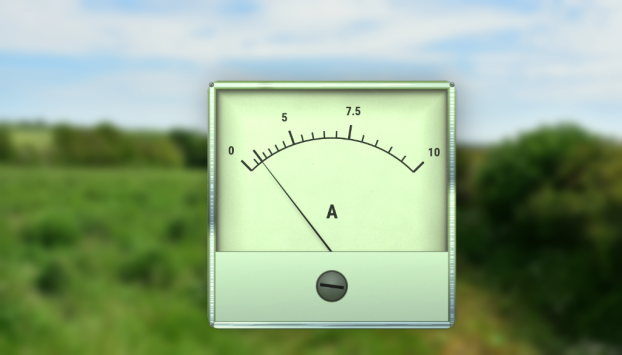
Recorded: value=2.5 unit=A
